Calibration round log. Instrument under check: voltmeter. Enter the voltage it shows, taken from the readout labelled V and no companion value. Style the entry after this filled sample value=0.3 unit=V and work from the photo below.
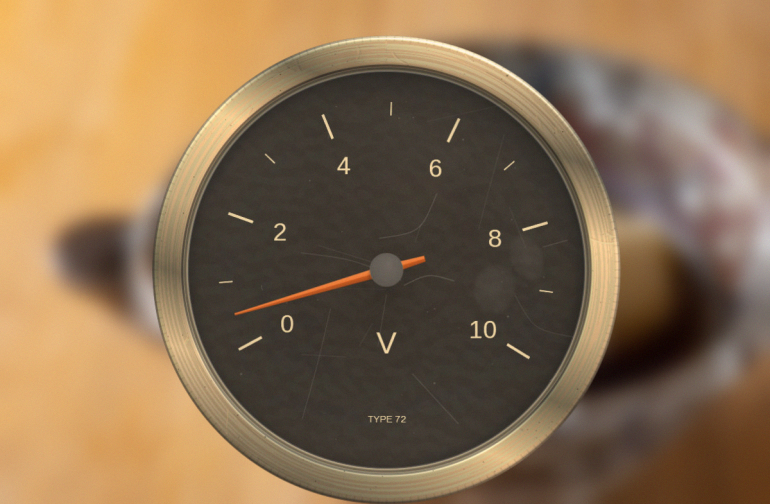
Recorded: value=0.5 unit=V
